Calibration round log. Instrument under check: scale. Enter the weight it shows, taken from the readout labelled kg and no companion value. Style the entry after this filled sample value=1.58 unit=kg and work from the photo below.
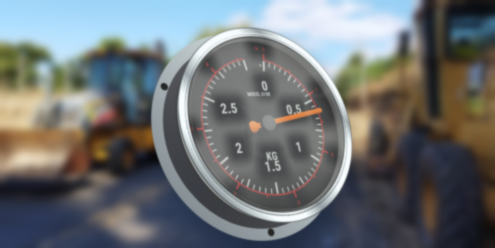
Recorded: value=0.6 unit=kg
